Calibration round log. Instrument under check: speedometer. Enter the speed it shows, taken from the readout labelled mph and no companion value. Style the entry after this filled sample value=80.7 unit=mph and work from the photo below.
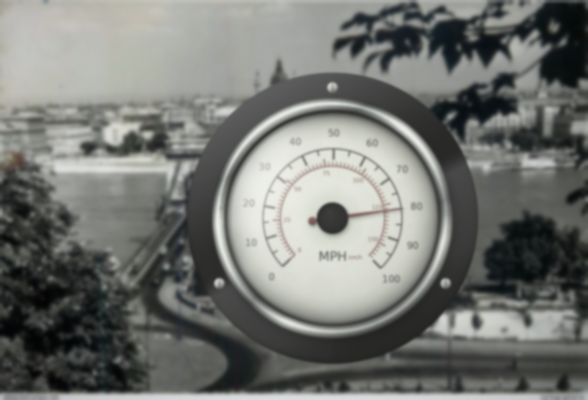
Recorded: value=80 unit=mph
